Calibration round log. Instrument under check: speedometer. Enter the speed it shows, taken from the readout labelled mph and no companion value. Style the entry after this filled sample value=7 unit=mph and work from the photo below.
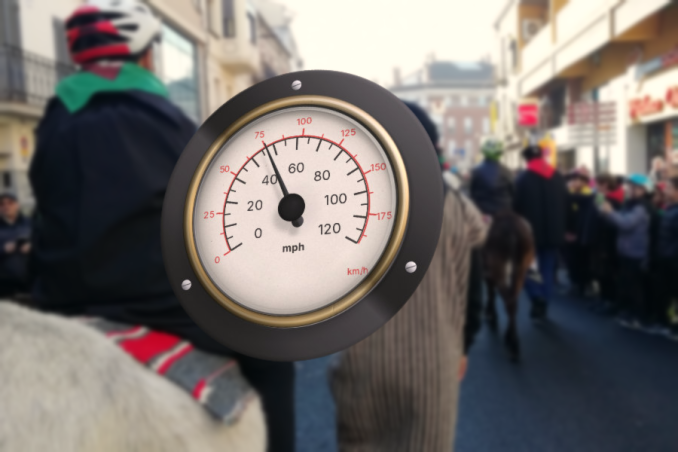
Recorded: value=47.5 unit=mph
